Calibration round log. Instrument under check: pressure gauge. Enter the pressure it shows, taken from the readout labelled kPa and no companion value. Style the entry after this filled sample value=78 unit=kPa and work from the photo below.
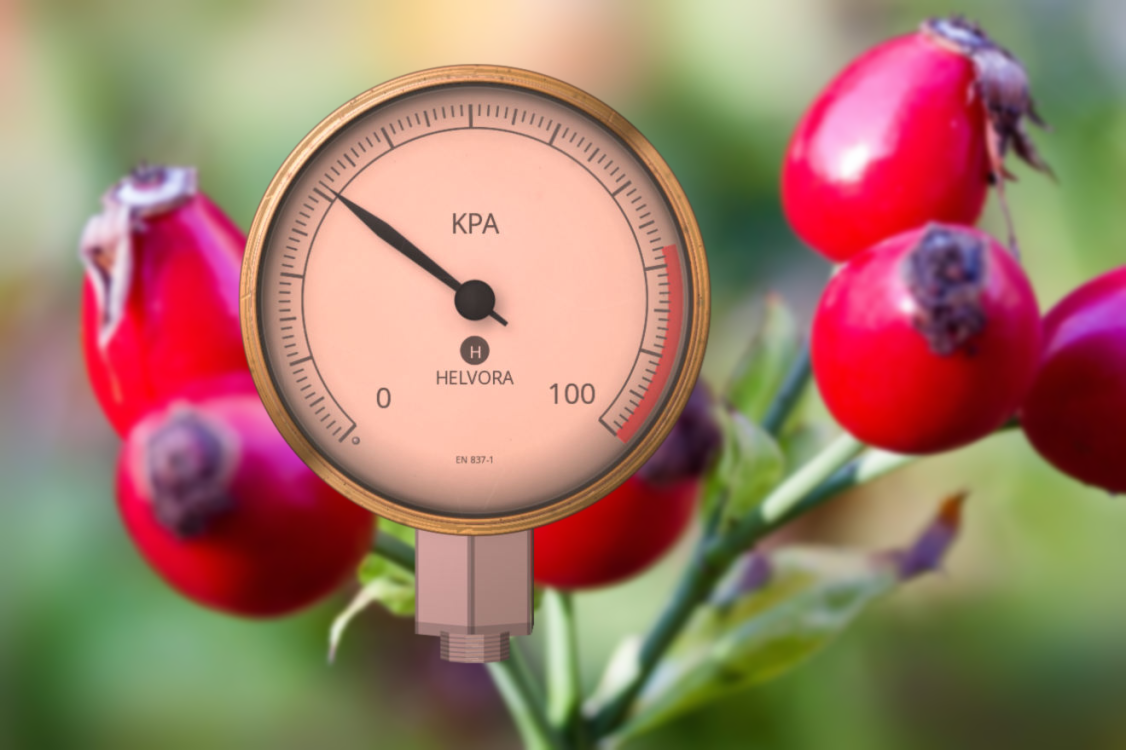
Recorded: value=31 unit=kPa
